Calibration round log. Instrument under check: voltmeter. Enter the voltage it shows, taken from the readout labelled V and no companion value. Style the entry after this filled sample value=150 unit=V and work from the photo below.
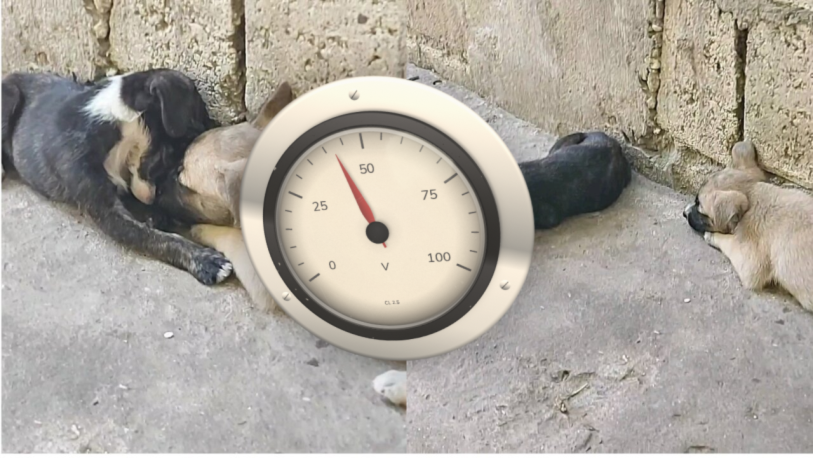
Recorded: value=42.5 unit=V
